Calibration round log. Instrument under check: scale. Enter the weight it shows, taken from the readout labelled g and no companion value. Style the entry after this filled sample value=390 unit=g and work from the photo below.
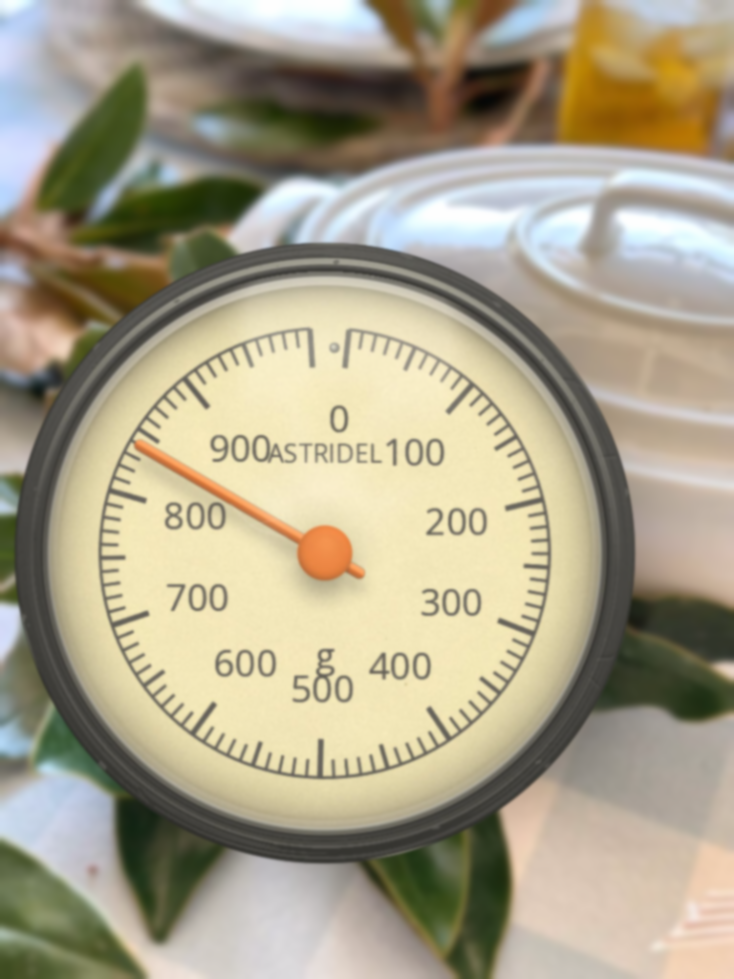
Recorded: value=840 unit=g
